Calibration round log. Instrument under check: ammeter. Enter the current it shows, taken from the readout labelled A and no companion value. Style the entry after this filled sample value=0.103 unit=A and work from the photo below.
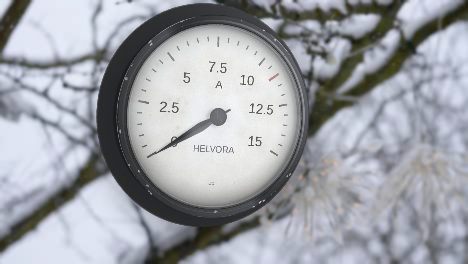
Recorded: value=0 unit=A
